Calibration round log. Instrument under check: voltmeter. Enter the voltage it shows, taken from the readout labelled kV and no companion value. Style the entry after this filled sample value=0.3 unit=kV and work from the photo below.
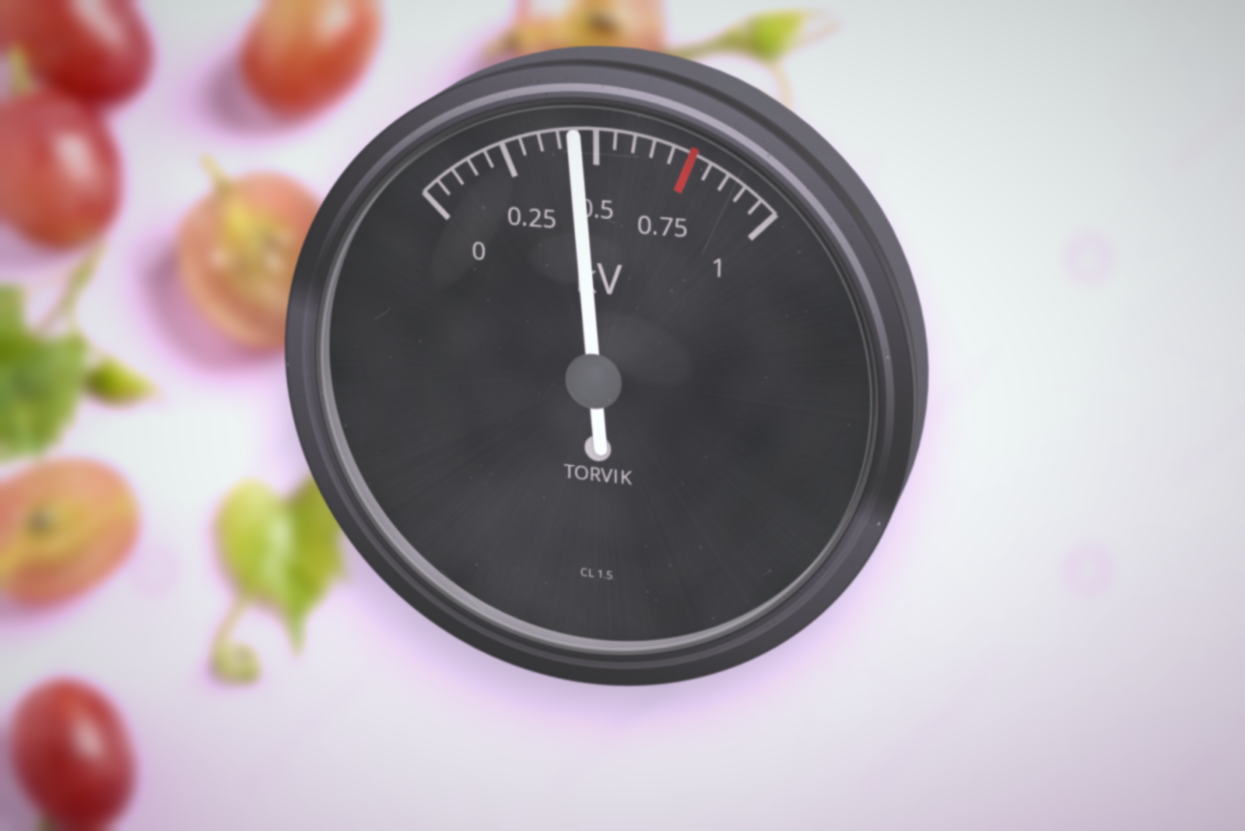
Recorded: value=0.45 unit=kV
